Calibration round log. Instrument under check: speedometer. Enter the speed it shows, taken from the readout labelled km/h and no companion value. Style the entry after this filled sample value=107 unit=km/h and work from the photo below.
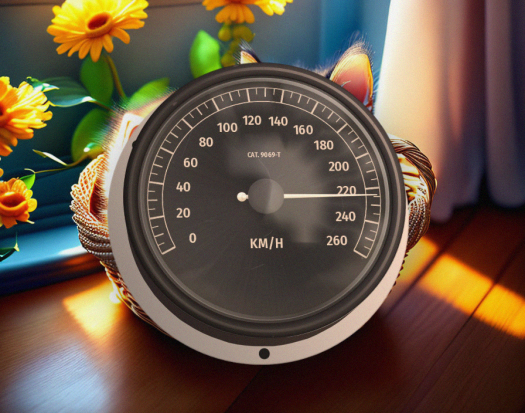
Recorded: value=225 unit=km/h
